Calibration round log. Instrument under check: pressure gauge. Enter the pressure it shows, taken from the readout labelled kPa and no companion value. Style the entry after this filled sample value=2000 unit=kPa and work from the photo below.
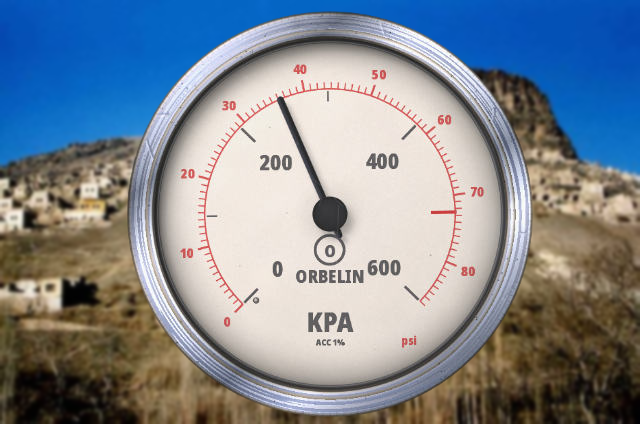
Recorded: value=250 unit=kPa
